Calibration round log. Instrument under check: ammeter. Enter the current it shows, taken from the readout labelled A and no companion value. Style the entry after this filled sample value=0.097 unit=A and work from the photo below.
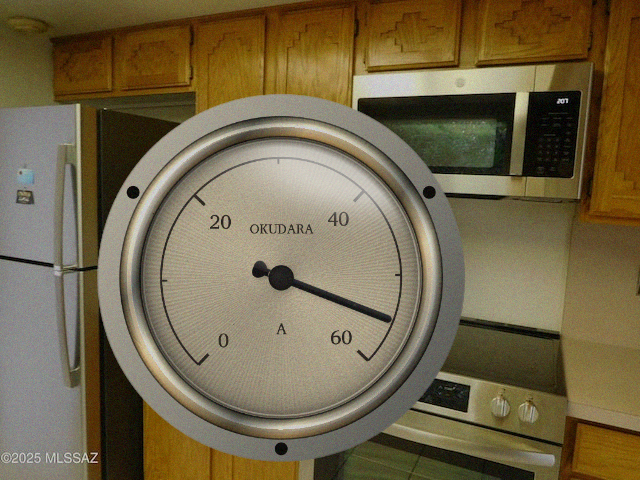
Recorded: value=55 unit=A
